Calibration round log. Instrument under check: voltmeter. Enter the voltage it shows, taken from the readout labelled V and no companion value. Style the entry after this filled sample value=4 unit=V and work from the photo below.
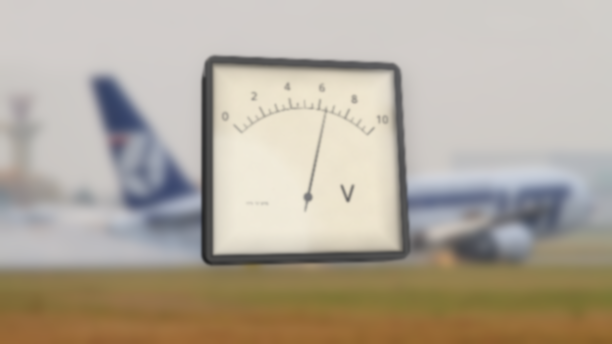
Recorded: value=6.5 unit=V
